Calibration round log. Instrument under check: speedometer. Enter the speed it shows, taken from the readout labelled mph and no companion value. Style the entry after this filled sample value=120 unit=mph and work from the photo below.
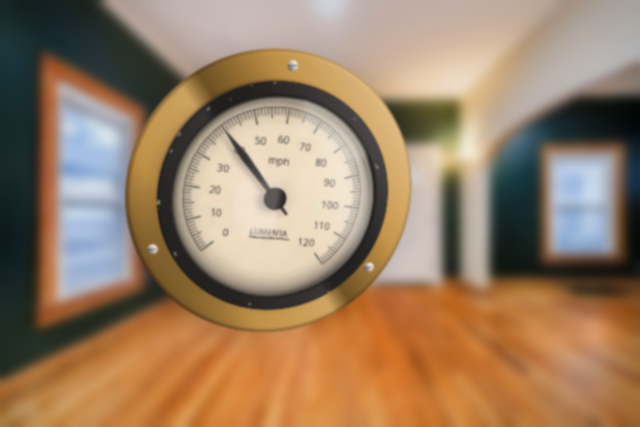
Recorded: value=40 unit=mph
